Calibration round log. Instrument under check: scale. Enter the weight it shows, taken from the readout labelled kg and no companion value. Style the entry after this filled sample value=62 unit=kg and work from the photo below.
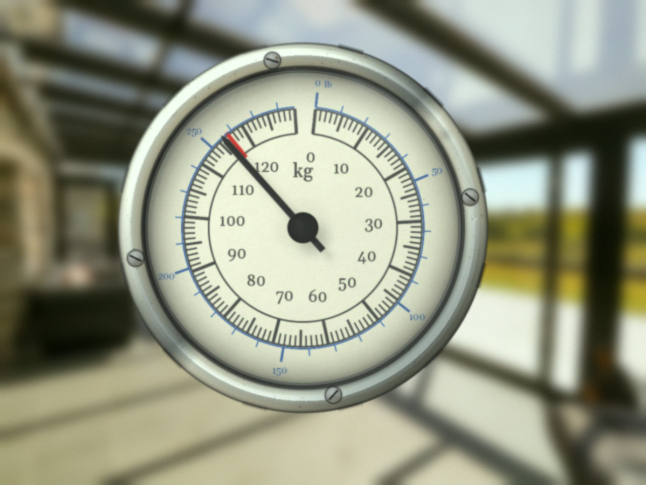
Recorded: value=116 unit=kg
